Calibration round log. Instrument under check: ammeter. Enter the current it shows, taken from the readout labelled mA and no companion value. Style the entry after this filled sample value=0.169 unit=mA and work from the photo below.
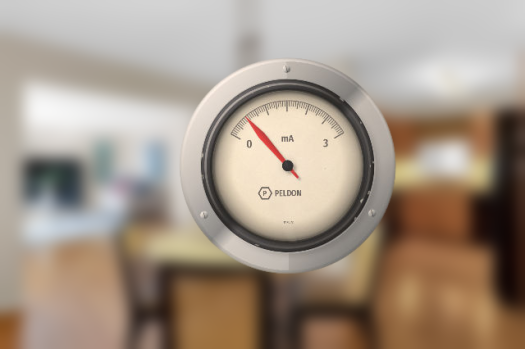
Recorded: value=0.5 unit=mA
